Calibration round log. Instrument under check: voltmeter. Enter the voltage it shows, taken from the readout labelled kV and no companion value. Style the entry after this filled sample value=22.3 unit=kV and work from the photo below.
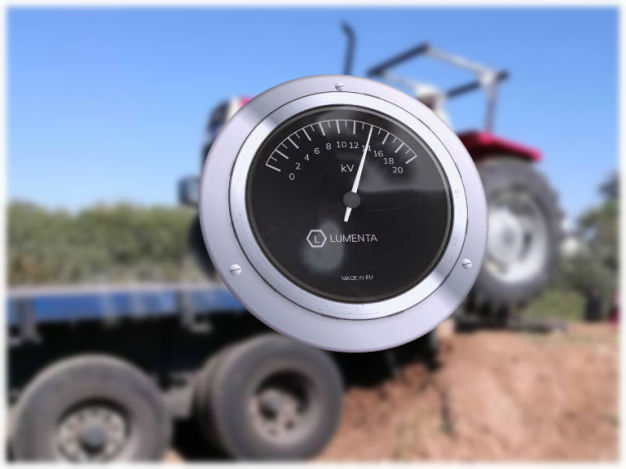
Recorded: value=14 unit=kV
